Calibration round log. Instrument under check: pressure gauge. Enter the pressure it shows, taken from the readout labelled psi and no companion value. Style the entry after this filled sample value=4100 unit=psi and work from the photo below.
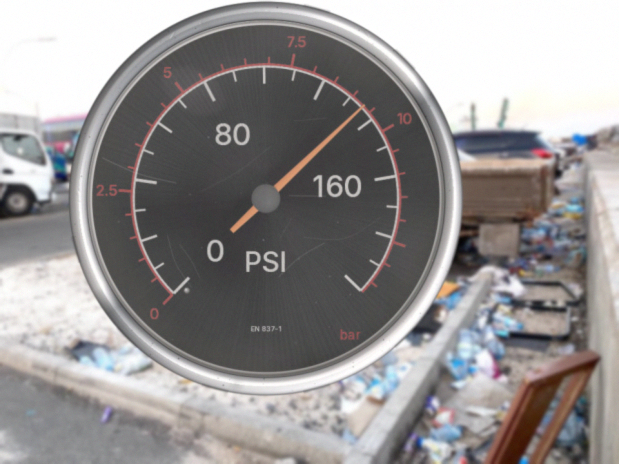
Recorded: value=135 unit=psi
